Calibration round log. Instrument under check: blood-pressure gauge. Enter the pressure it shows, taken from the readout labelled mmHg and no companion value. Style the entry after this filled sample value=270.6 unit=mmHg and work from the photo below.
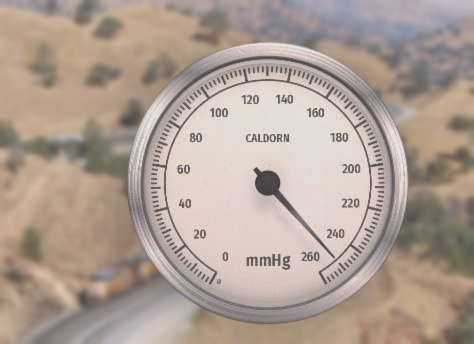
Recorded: value=250 unit=mmHg
